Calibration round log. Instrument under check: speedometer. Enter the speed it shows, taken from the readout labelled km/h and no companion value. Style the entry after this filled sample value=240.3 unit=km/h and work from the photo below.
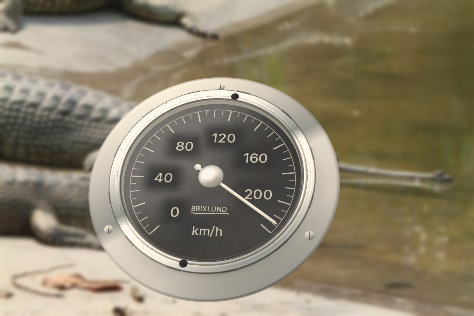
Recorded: value=215 unit=km/h
